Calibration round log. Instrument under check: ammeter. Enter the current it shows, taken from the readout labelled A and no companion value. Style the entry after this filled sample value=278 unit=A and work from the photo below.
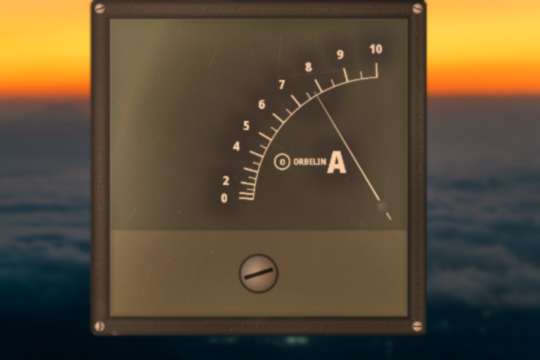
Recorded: value=7.75 unit=A
